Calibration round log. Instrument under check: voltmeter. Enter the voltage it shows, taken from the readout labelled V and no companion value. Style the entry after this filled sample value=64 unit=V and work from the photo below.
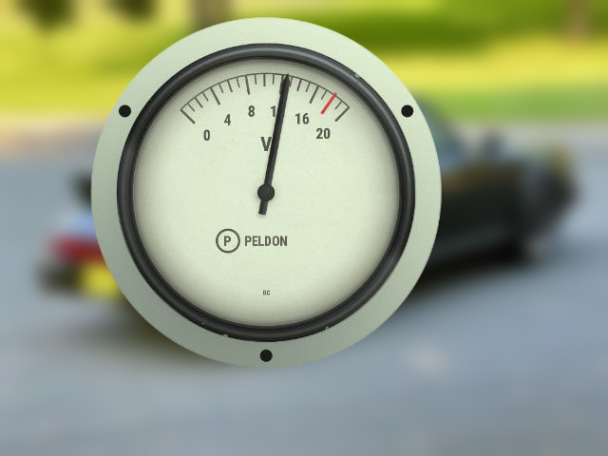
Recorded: value=12.5 unit=V
